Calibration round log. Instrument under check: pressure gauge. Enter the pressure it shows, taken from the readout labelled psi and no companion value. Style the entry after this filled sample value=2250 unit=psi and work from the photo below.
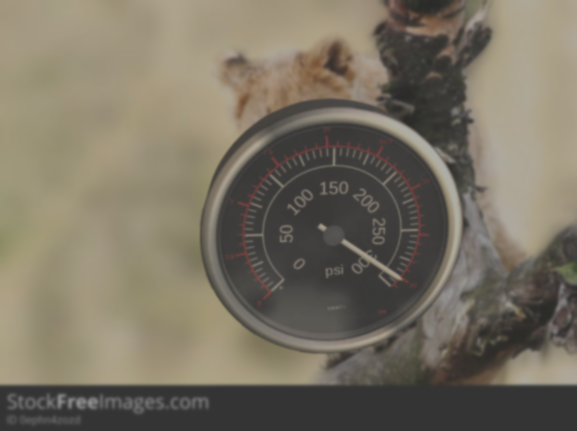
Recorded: value=290 unit=psi
